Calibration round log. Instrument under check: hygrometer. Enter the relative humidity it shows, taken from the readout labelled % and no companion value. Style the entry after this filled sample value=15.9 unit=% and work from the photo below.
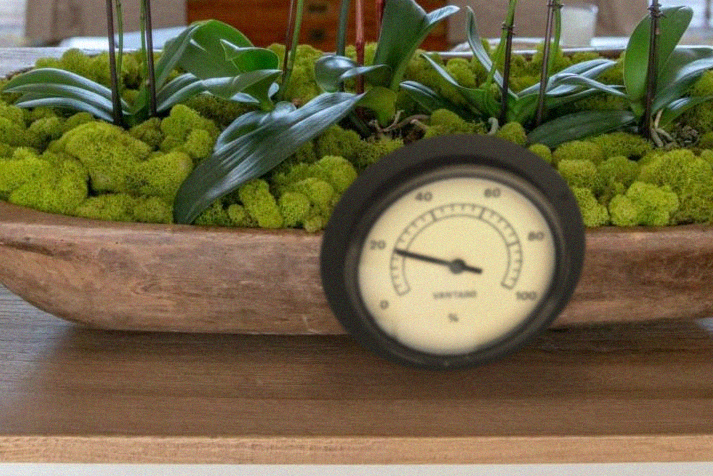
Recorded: value=20 unit=%
